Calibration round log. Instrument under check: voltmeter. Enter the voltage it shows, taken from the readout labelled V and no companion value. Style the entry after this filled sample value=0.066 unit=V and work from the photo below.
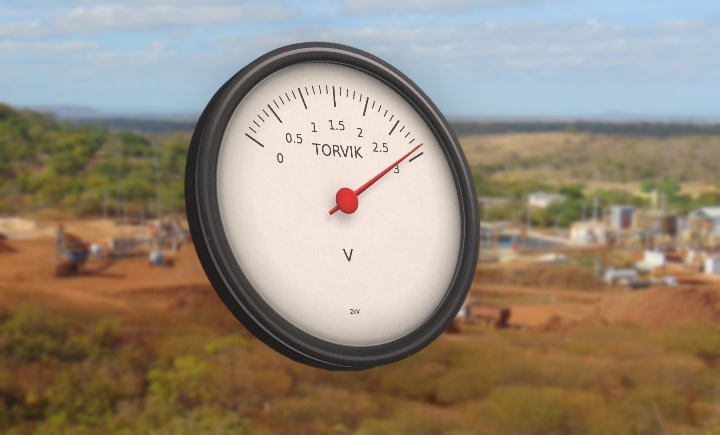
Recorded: value=2.9 unit=V
